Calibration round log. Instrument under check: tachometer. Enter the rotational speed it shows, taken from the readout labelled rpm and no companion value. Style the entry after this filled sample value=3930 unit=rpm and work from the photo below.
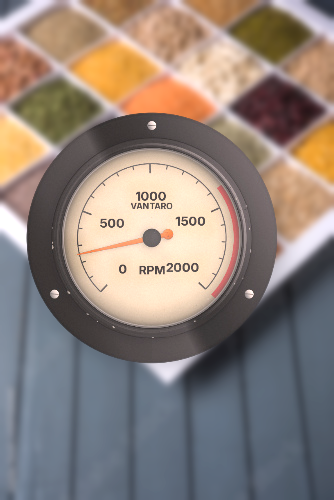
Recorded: value=250 unit=rpm
